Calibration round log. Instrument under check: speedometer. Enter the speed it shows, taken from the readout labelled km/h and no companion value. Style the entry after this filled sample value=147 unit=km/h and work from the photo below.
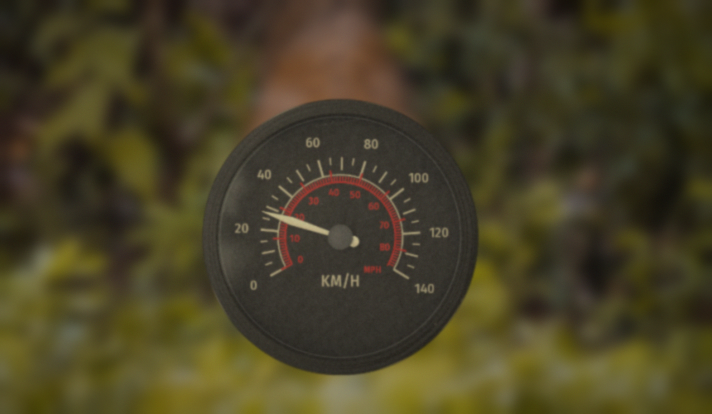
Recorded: value=27.5 unit=km/h
